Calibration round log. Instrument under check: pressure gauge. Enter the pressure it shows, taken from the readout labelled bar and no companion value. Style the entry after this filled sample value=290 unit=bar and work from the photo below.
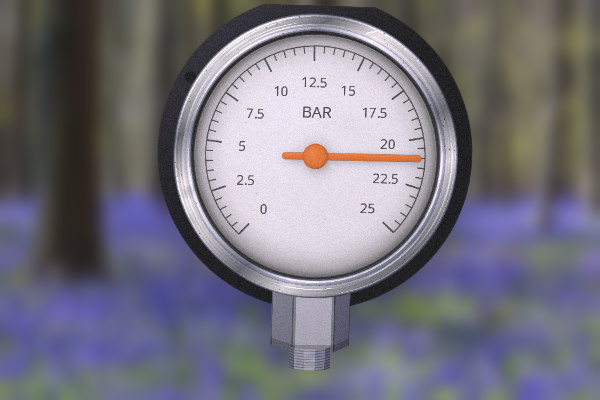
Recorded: value=21 unit=bar
